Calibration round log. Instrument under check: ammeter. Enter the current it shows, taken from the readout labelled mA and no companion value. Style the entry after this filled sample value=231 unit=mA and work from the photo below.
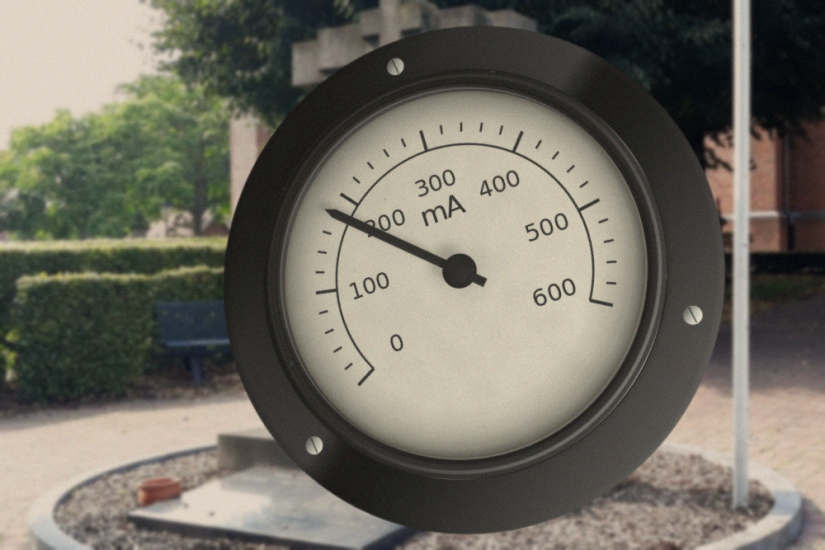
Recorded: value=180 unit=mA
